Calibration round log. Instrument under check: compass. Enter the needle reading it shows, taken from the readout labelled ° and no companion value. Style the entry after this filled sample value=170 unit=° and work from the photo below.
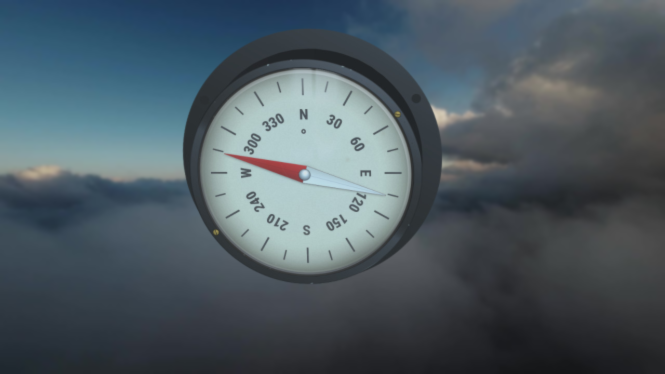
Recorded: value=285 unit=°
